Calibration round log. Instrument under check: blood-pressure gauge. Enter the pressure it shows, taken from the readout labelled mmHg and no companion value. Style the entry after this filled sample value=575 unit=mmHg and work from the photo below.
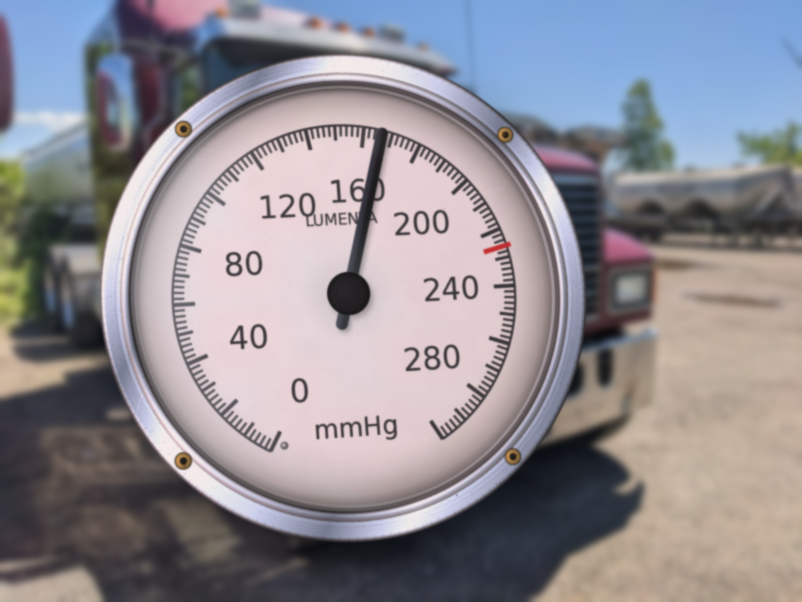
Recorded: value=166 unit=mmHg
